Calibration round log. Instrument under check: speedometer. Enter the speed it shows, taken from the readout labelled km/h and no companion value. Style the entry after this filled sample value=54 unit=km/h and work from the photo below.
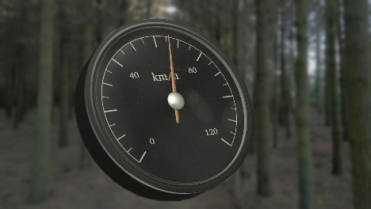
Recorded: value=65 unit=km/h
